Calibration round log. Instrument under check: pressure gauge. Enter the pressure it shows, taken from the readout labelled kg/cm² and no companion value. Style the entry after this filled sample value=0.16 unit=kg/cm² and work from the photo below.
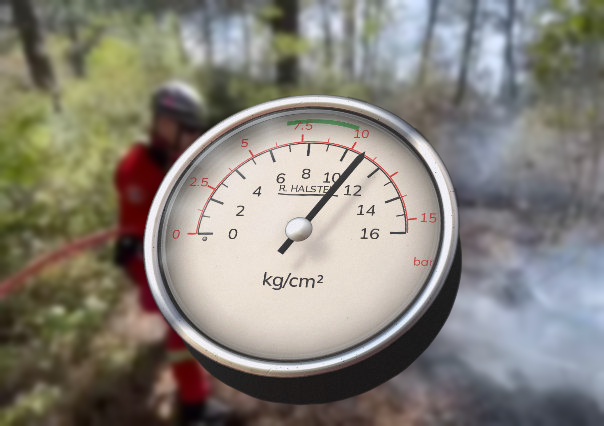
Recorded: value=11 unit=kg/cm²
